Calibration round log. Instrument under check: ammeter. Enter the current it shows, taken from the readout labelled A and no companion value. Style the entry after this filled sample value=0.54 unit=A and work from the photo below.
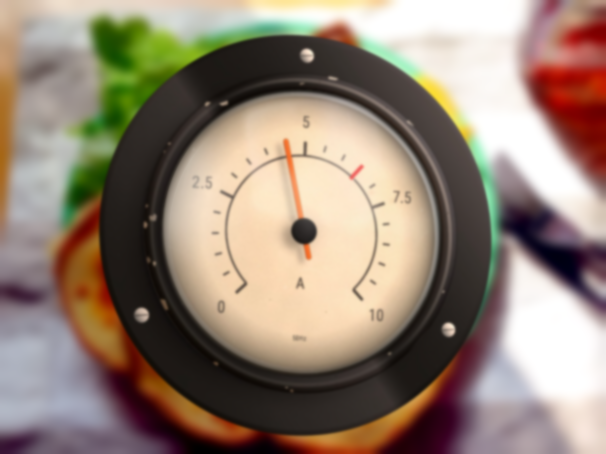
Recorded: value=4.5 unit=A
